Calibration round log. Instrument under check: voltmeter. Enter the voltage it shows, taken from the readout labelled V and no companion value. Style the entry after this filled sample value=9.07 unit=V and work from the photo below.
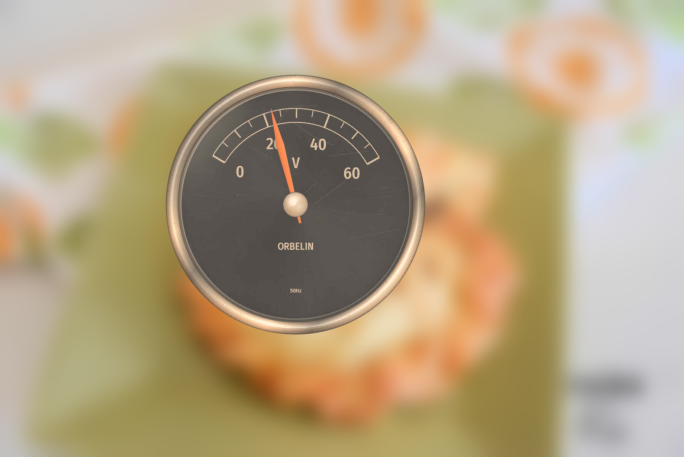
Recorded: value=22.5 unit=V
